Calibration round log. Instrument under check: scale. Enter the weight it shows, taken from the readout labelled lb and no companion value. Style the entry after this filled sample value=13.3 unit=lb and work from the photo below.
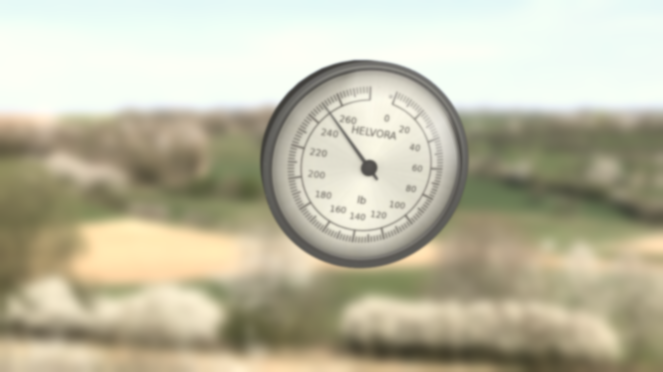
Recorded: value=250 unit=lb
